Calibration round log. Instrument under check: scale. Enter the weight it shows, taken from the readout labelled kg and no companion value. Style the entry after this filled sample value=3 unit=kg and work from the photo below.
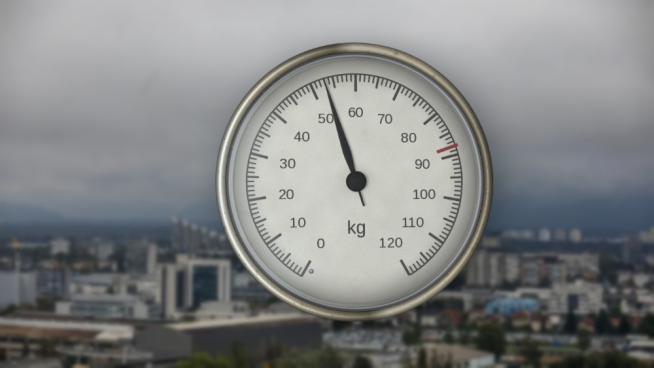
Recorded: value=53 unit=kg
